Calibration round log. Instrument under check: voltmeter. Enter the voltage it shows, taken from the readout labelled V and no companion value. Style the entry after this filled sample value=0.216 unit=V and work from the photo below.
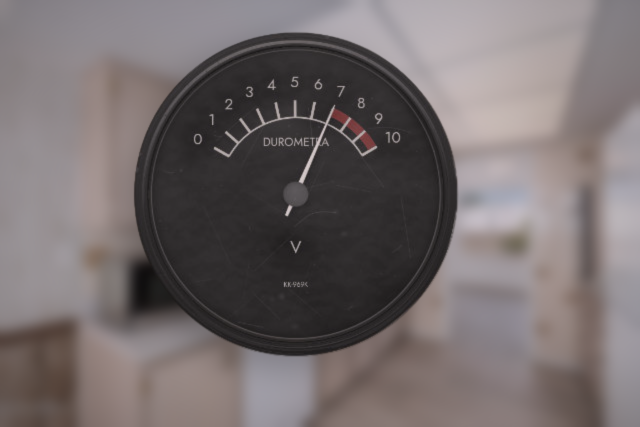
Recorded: value=7 unit=V
